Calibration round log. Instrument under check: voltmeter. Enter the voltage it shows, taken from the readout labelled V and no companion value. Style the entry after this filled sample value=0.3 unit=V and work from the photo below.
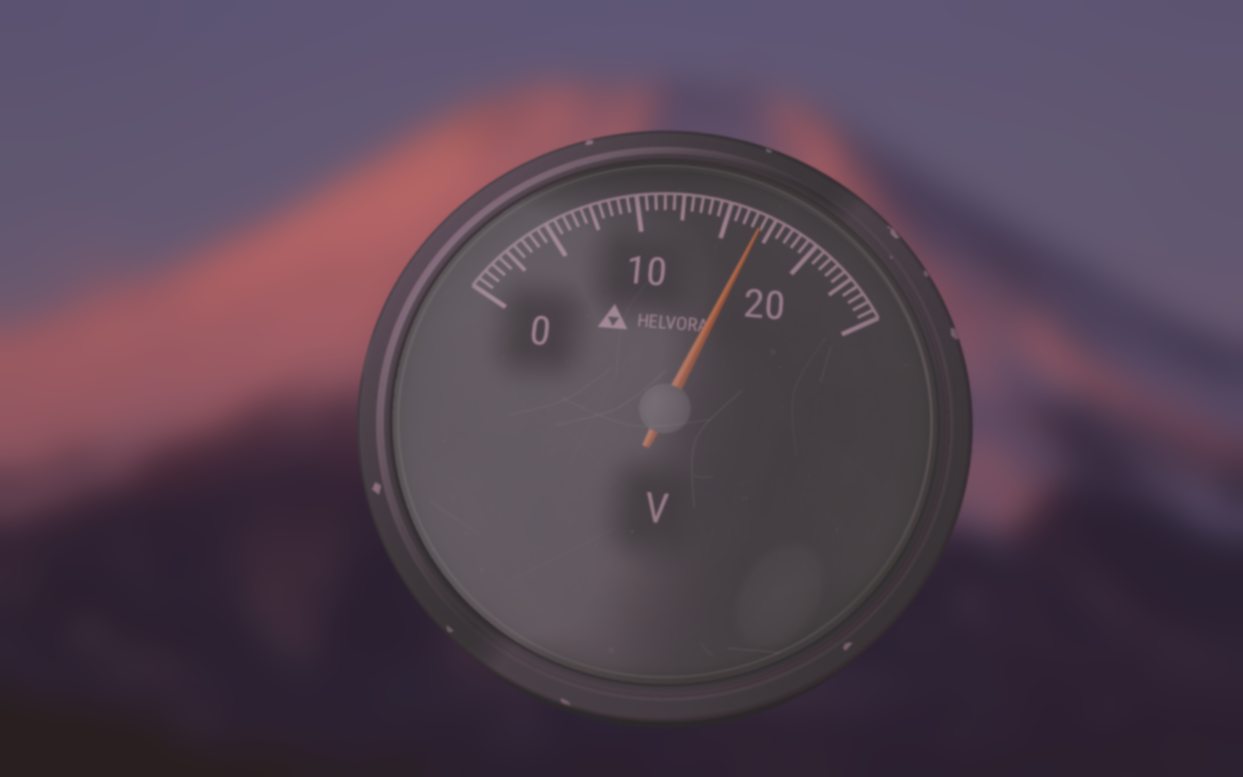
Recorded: value=17 unit=V
